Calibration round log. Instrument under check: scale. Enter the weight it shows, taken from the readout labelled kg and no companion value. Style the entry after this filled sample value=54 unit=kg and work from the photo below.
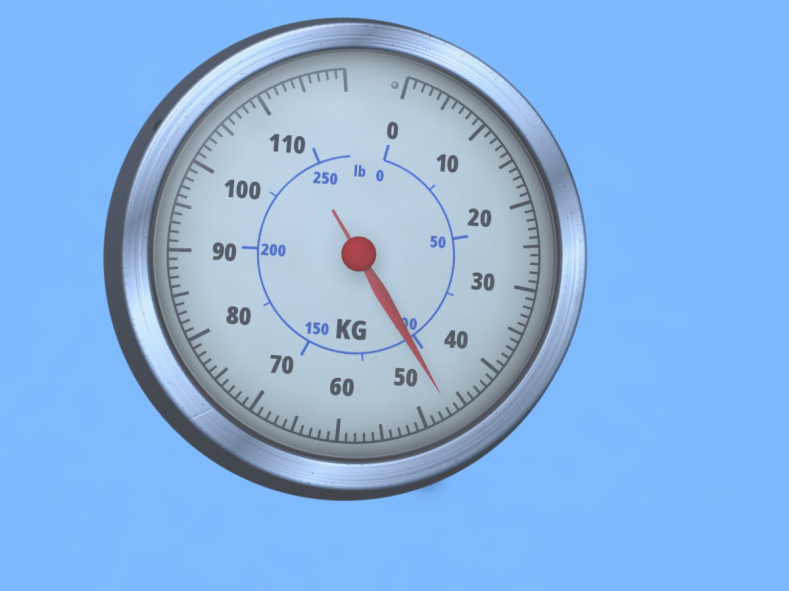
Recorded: value=47 unit=kg
